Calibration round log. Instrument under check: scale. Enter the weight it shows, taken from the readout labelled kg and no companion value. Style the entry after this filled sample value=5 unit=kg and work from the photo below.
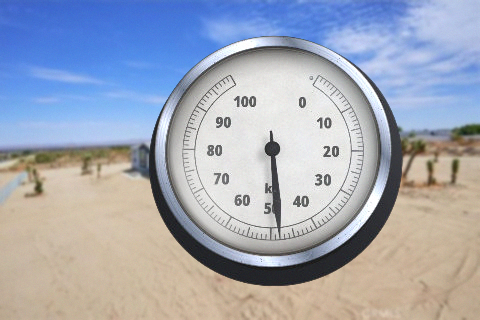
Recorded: value=48 unit=kg
